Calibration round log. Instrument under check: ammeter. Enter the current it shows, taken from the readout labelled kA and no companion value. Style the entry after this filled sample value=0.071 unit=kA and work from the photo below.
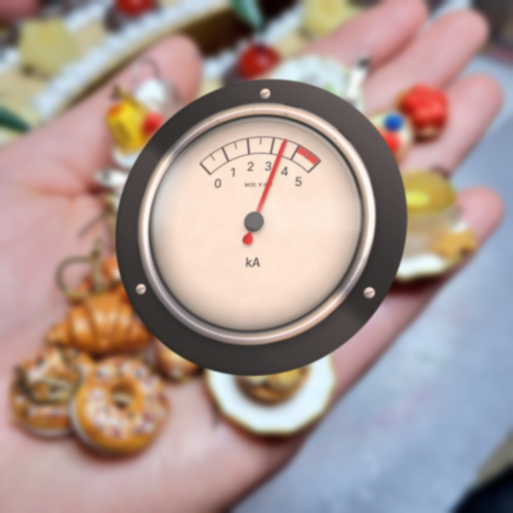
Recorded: value=3.5 unit=kA
